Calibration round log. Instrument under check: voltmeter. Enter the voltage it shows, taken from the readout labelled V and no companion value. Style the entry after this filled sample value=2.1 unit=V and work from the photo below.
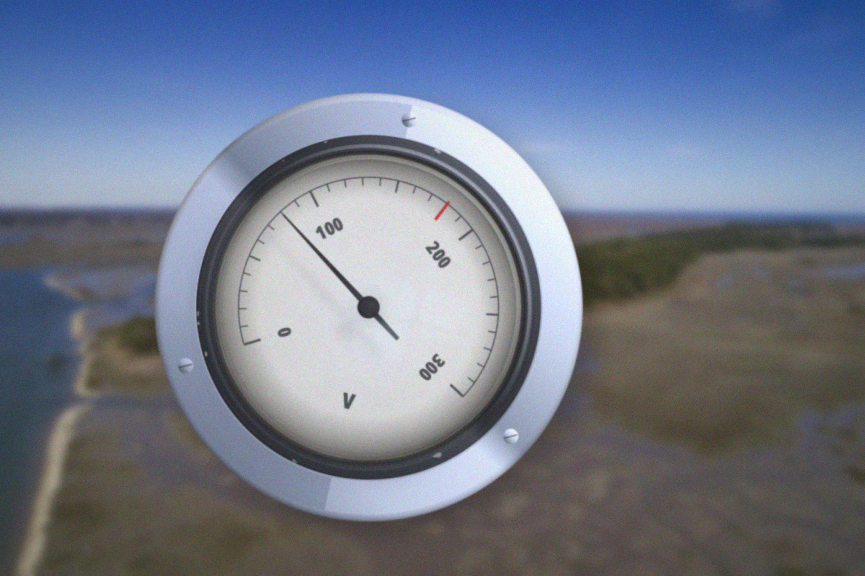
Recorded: value=80 unit=V
